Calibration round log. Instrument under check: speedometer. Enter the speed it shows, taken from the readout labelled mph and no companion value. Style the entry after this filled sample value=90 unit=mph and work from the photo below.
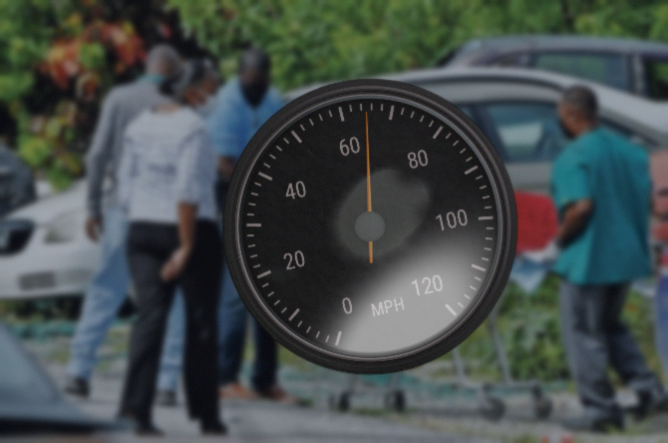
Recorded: value=65 unit=mph
